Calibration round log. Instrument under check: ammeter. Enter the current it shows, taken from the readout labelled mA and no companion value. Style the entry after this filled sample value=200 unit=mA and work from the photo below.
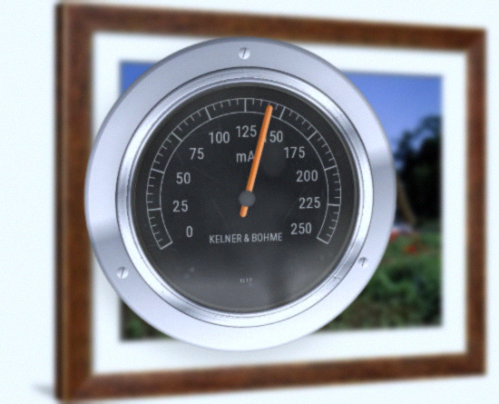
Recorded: value=140 unit=mA
